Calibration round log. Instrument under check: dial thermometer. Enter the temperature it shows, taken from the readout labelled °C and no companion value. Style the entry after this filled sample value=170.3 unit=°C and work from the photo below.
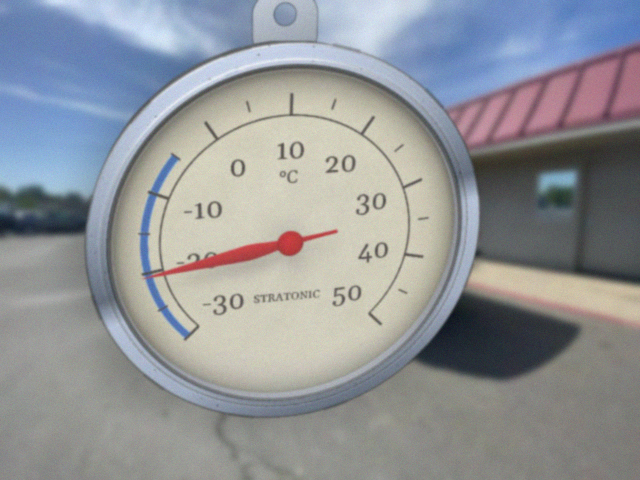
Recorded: value=-20 unit=°C
